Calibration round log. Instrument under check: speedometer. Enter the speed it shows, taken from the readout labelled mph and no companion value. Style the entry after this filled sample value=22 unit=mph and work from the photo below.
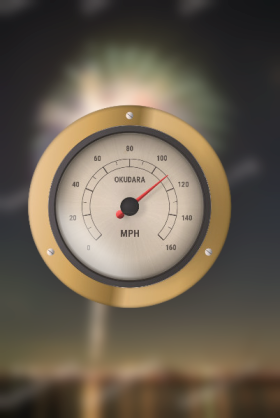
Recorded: value=110 unit=mph
